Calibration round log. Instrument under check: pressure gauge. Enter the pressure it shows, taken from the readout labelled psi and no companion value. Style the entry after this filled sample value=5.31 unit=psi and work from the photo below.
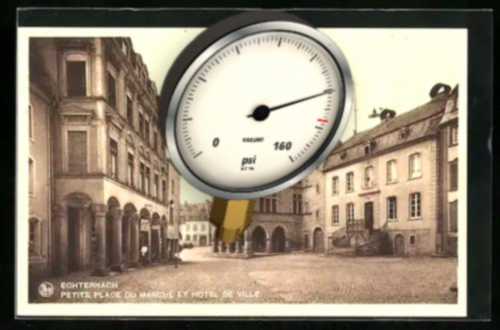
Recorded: value=120 unit=psi
